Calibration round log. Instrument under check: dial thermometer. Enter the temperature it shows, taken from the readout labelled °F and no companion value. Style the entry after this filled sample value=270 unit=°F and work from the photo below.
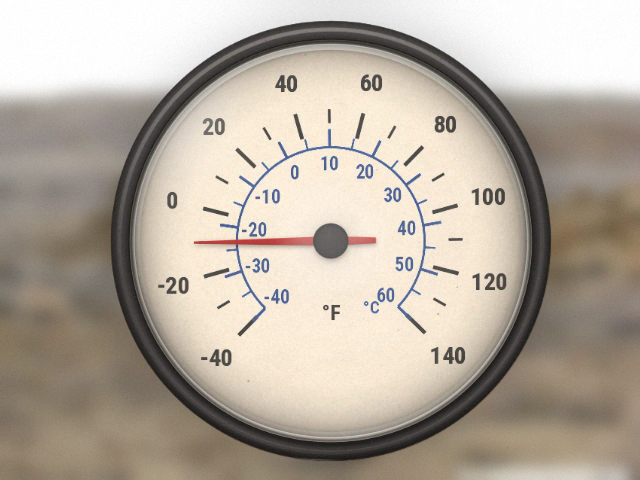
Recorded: value=-10 unit=°F
